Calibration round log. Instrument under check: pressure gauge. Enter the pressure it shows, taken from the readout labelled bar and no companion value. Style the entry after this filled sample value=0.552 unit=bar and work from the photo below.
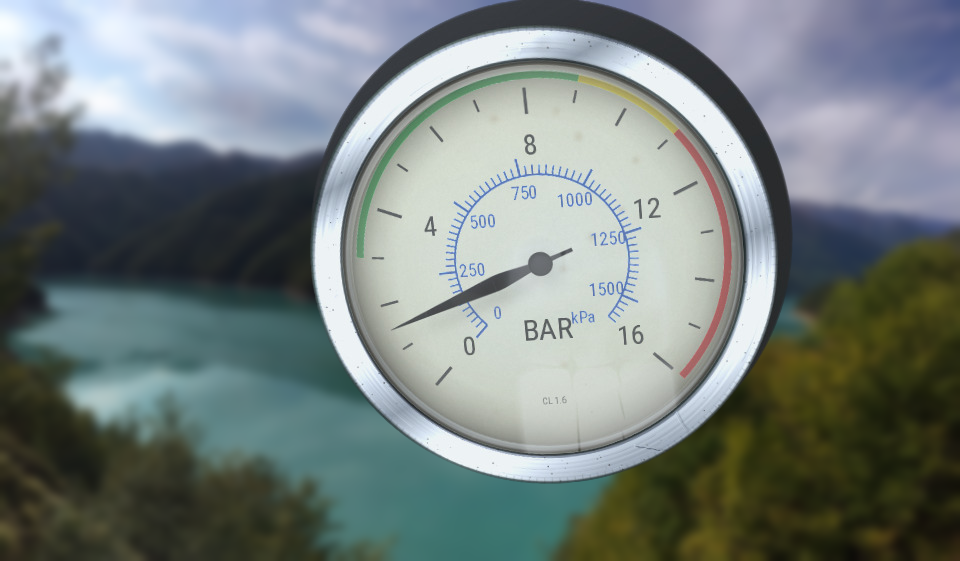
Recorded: value=1.5 unit=bar
